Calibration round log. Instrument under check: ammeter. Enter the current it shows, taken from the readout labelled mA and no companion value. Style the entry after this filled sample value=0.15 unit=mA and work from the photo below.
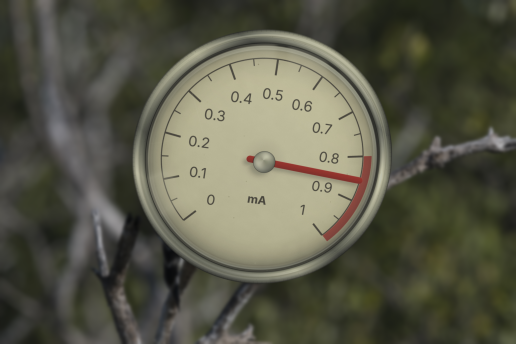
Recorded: value=0.85 unit=mA
